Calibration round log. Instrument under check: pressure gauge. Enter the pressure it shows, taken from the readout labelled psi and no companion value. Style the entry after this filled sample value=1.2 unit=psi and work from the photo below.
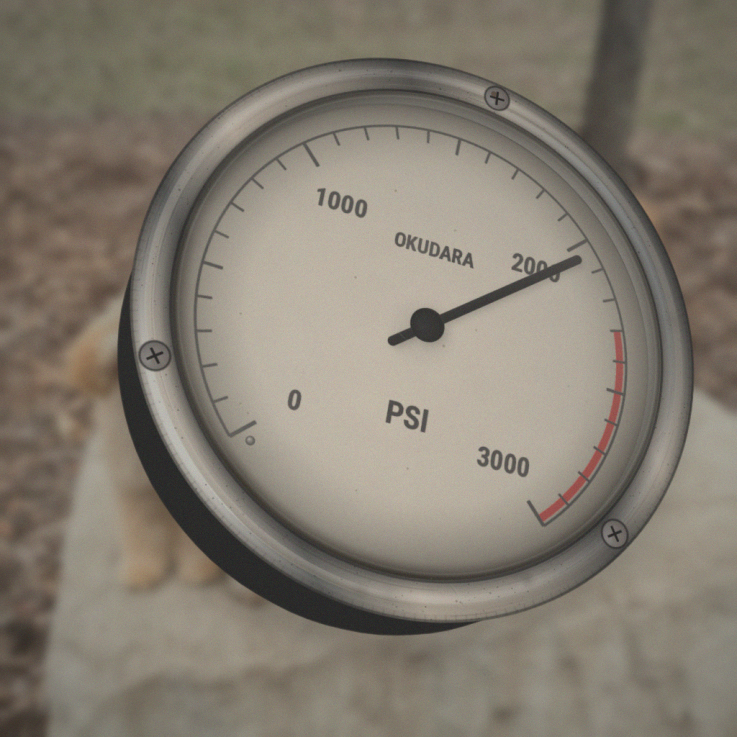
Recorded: value=2050 unit=psi
